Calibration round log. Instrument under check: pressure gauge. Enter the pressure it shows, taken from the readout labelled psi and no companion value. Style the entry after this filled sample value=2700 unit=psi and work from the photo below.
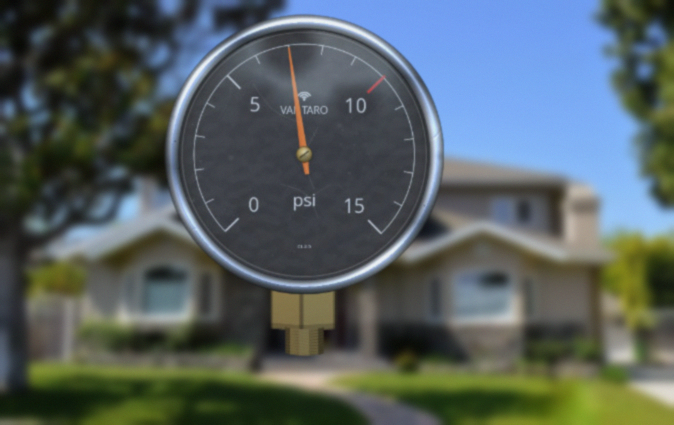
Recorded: value=7 unit=psi
